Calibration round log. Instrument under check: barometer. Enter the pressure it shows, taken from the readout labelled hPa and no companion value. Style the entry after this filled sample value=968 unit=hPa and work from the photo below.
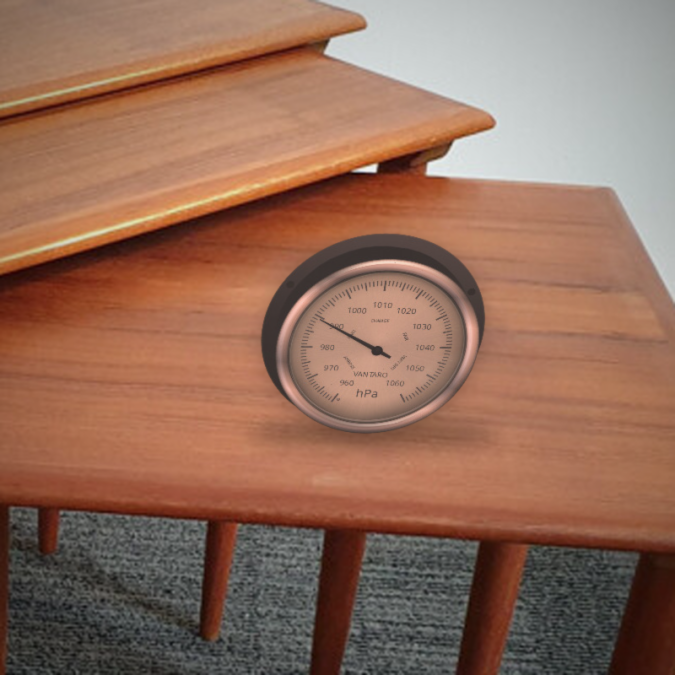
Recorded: value=990 unit=hPa
